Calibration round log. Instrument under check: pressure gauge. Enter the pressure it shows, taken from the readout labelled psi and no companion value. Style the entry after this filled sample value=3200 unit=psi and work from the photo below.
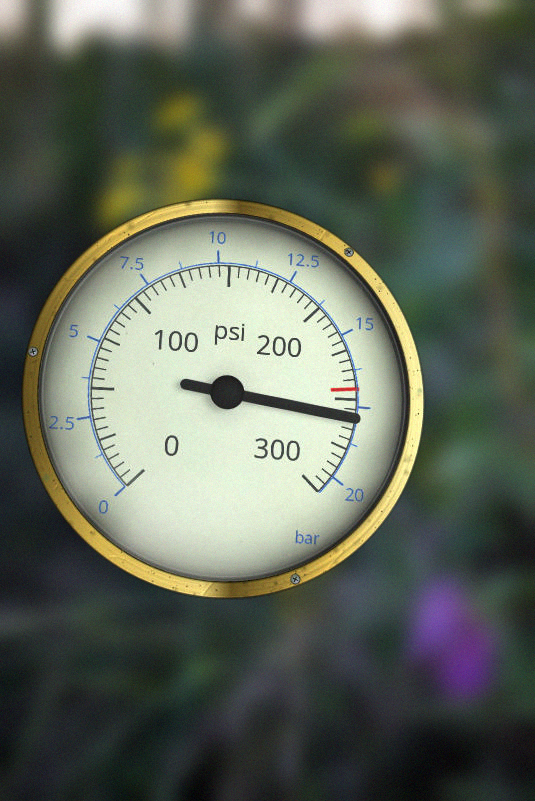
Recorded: value=260 unit=psi
